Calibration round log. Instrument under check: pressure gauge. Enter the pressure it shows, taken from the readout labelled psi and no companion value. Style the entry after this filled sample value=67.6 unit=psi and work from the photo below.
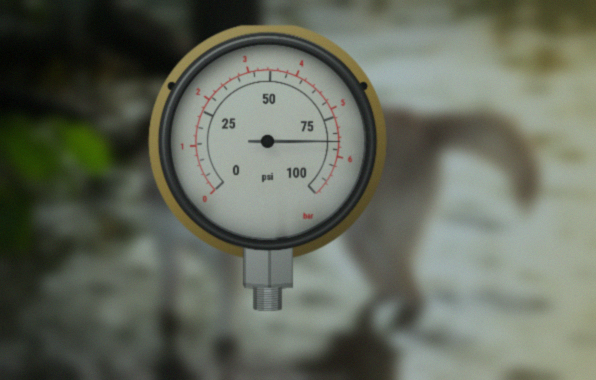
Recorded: value=82.5 unit=psi
